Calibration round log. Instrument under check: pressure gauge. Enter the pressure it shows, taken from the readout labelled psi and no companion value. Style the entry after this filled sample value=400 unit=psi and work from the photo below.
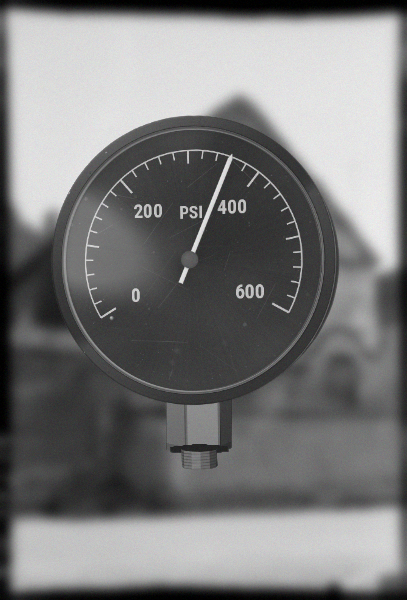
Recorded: value=360 unit=psi
